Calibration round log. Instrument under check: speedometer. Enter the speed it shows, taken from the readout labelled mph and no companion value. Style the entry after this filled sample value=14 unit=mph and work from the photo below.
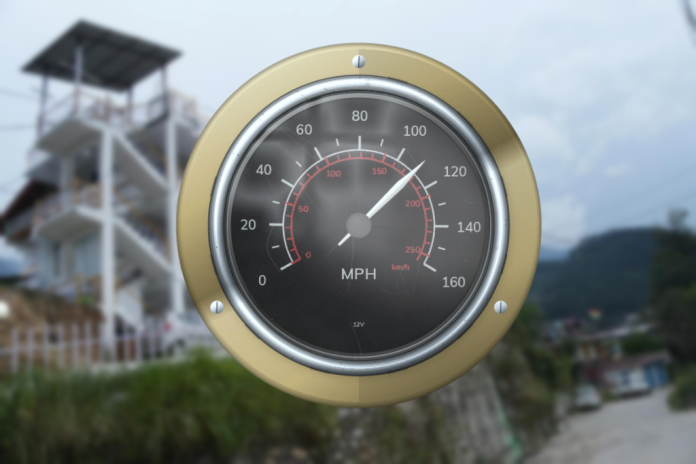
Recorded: value=110 unit=mph
